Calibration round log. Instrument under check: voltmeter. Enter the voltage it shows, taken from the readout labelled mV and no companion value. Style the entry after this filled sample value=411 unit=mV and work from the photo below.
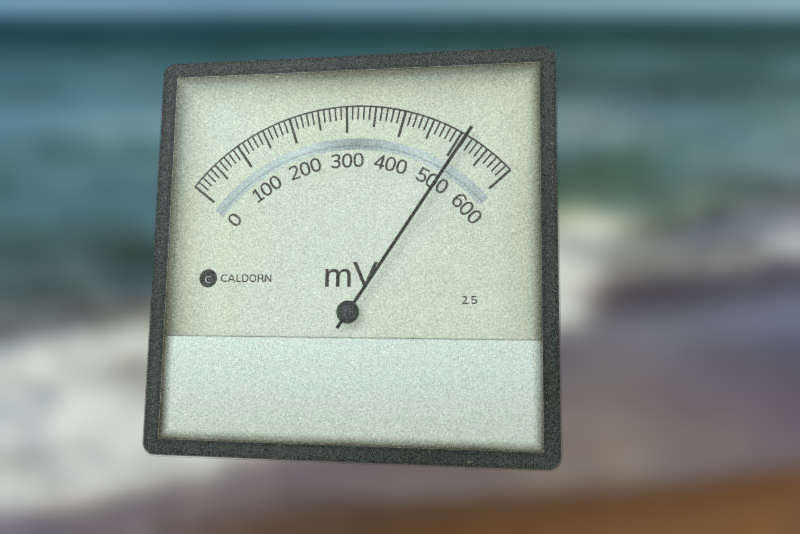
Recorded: value=510 unit=mV
